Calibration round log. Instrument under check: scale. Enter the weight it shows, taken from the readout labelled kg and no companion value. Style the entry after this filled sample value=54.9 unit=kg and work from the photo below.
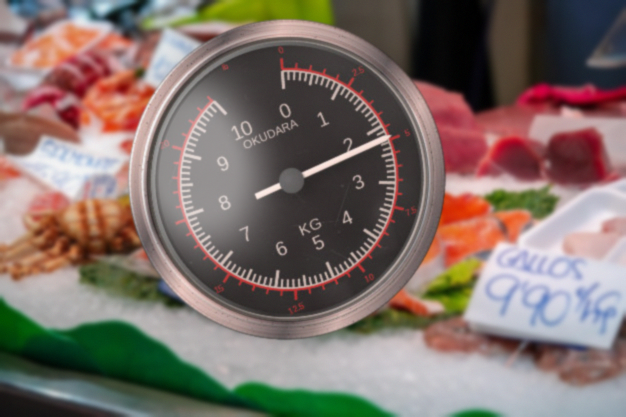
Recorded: value=2.2 unit=kg
